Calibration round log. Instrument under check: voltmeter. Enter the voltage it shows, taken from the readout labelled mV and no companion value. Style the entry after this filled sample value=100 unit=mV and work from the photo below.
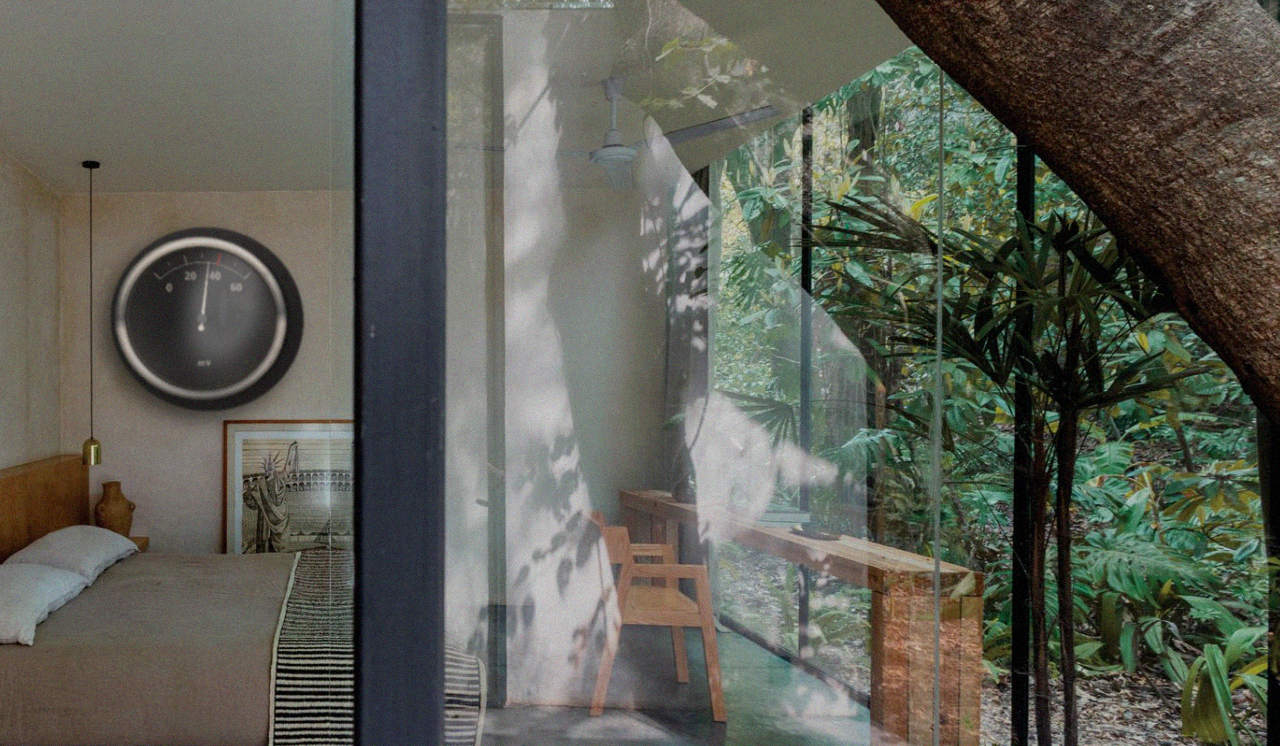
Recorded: value=35 unit=mV
